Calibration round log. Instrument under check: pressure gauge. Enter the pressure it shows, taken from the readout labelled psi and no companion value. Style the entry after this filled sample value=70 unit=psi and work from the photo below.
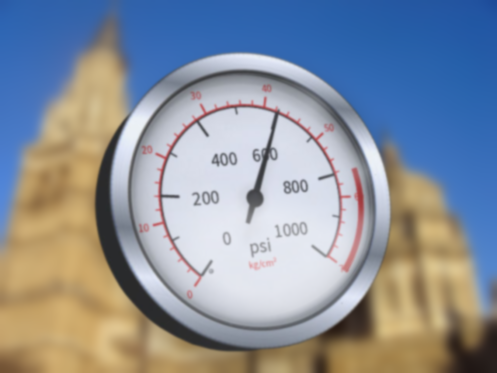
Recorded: value=600 unit=psi
